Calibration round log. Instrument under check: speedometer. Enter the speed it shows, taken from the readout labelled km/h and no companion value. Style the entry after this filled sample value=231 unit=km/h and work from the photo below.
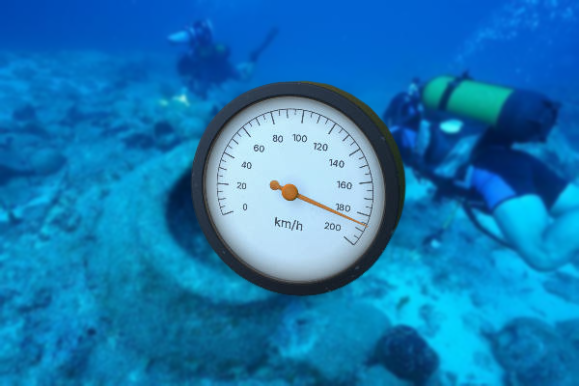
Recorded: value=185 unit=km/h
